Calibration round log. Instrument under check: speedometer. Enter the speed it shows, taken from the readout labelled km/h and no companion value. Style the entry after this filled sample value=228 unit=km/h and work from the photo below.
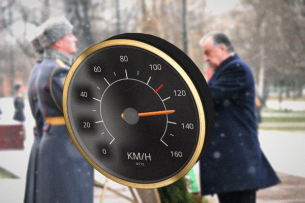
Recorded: value=130 unit=km/h
